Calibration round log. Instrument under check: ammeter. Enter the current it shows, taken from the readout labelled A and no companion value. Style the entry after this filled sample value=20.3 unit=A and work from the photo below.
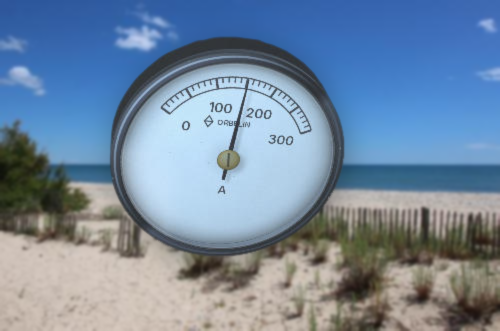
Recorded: value=150 unit=A
